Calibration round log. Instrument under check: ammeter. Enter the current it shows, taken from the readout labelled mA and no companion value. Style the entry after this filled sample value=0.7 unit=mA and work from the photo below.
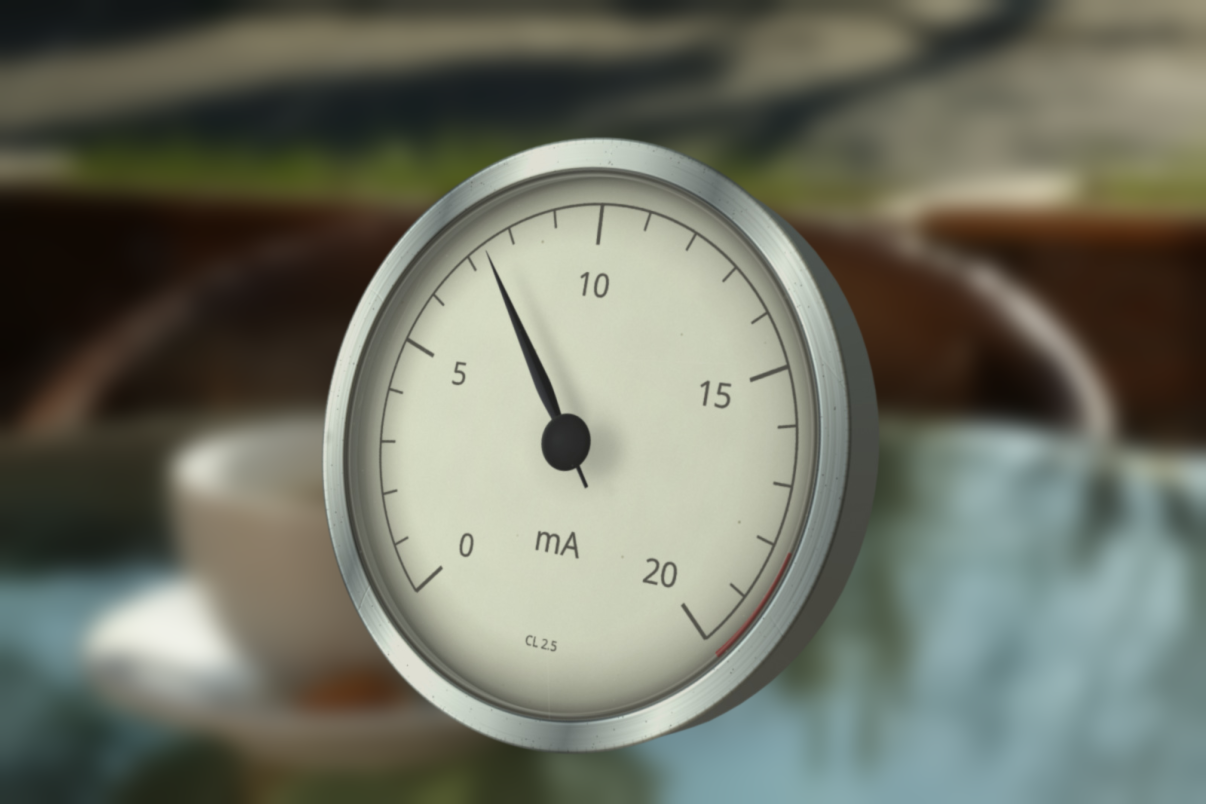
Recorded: value=7.5 unit=mA
